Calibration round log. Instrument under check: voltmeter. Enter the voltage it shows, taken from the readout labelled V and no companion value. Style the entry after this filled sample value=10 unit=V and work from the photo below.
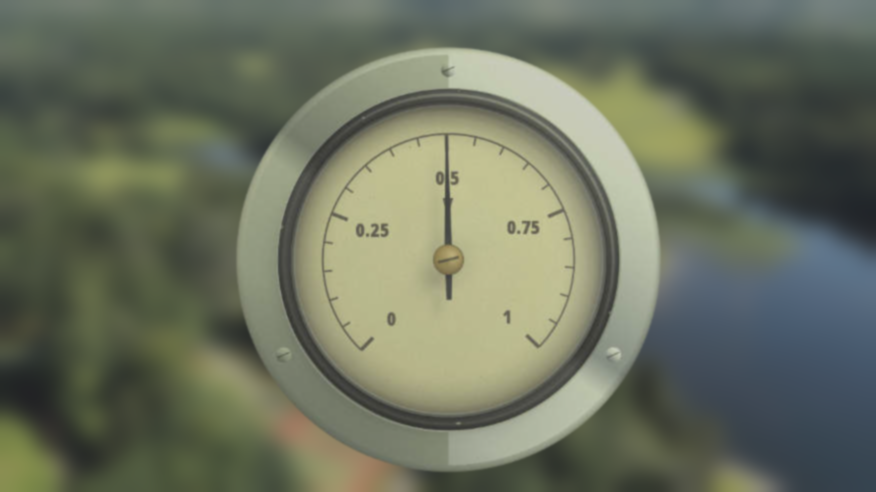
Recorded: value=0.5 unit=V
